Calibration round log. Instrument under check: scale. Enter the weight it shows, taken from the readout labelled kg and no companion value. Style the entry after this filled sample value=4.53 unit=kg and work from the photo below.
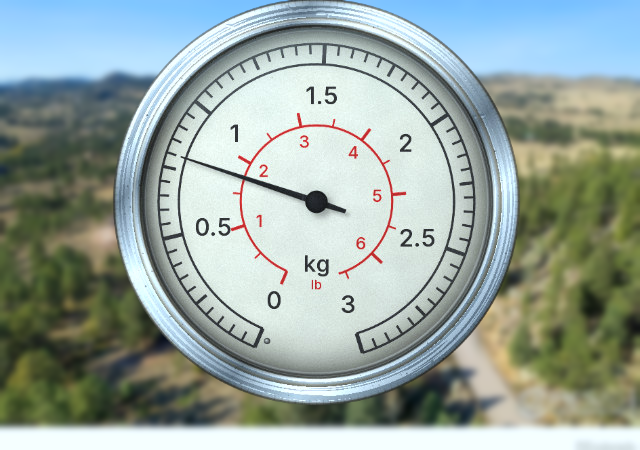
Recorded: value=0.8 unit=kg
